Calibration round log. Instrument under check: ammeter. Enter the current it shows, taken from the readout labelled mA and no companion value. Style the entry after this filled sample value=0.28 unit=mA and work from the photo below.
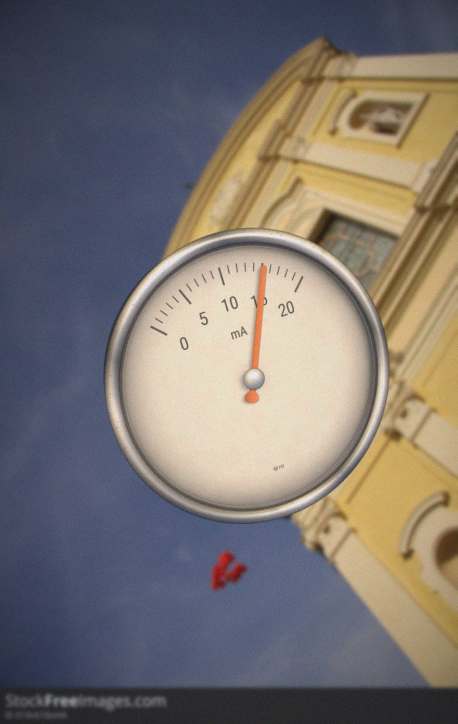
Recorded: value=15 unit=mA
